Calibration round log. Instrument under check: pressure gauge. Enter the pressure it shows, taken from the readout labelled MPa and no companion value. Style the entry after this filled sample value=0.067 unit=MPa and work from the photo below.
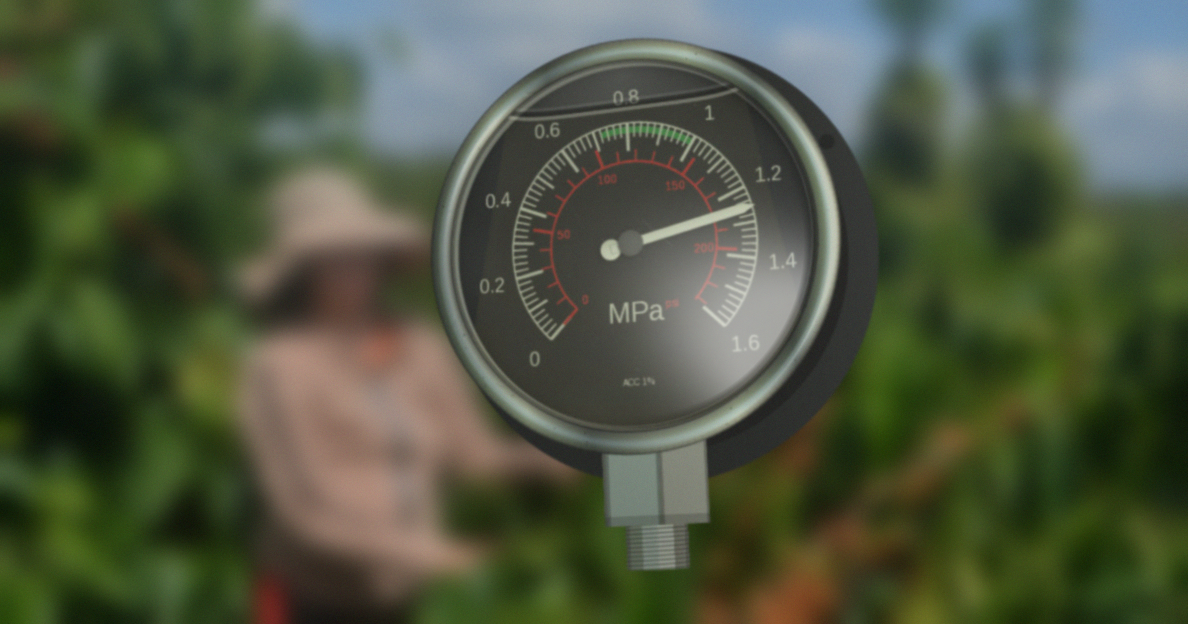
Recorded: value=1.26 unit=MPa
